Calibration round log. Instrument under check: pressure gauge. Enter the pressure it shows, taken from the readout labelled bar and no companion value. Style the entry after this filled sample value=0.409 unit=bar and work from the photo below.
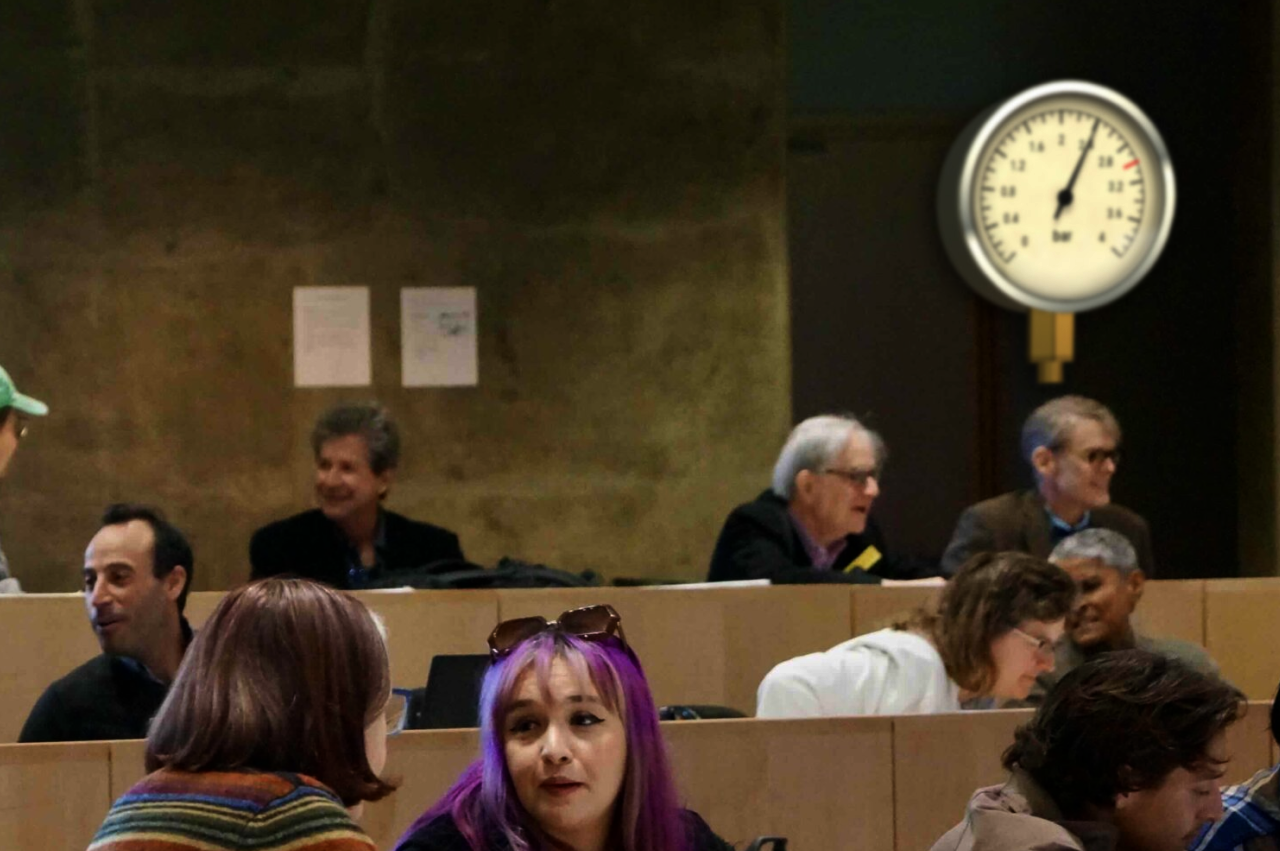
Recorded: value=2.4 unit=bar
